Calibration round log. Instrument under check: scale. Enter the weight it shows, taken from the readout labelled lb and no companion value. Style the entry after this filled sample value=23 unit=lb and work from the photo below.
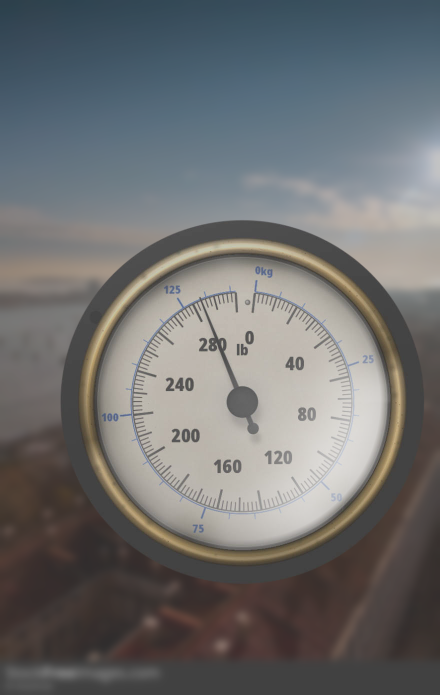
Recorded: value=284 unit=lb
